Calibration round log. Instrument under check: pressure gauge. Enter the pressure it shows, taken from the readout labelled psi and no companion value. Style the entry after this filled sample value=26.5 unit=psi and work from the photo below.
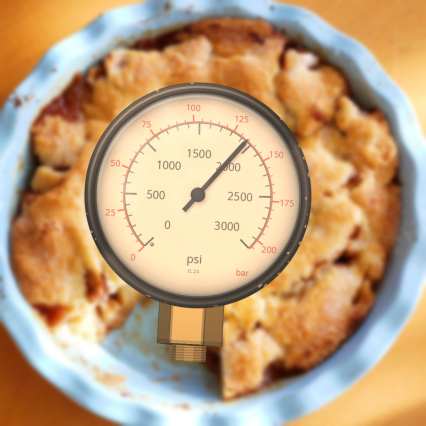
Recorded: value=1950 unit=psi
